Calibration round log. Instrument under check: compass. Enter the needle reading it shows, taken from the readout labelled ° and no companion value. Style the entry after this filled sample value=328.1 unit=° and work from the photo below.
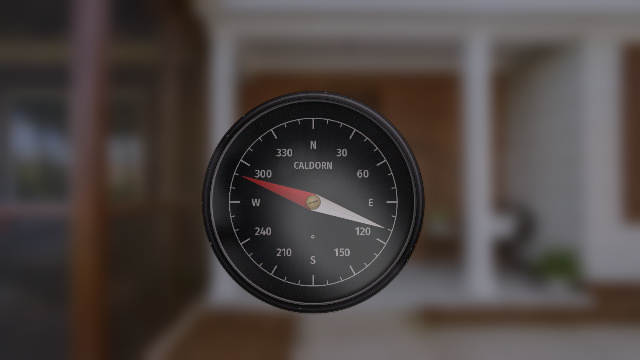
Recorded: value=290 unit=°
